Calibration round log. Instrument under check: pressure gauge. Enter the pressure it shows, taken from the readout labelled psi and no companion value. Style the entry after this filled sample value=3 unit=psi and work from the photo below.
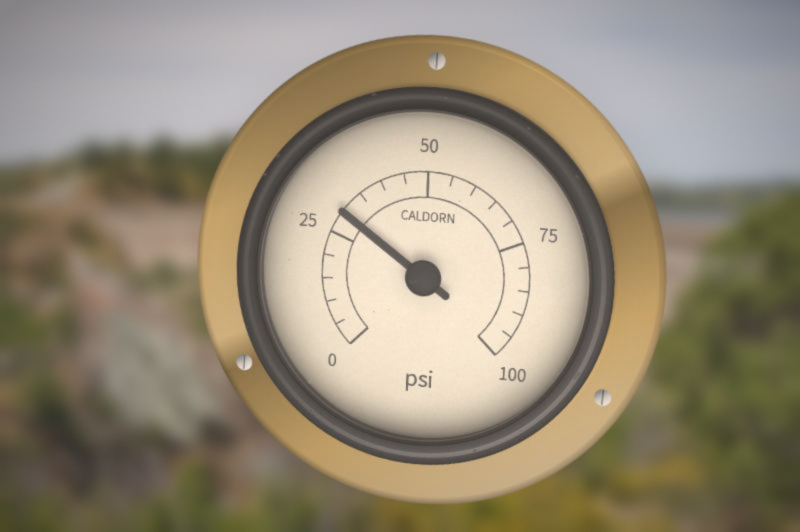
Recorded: value=30 unit=psi
